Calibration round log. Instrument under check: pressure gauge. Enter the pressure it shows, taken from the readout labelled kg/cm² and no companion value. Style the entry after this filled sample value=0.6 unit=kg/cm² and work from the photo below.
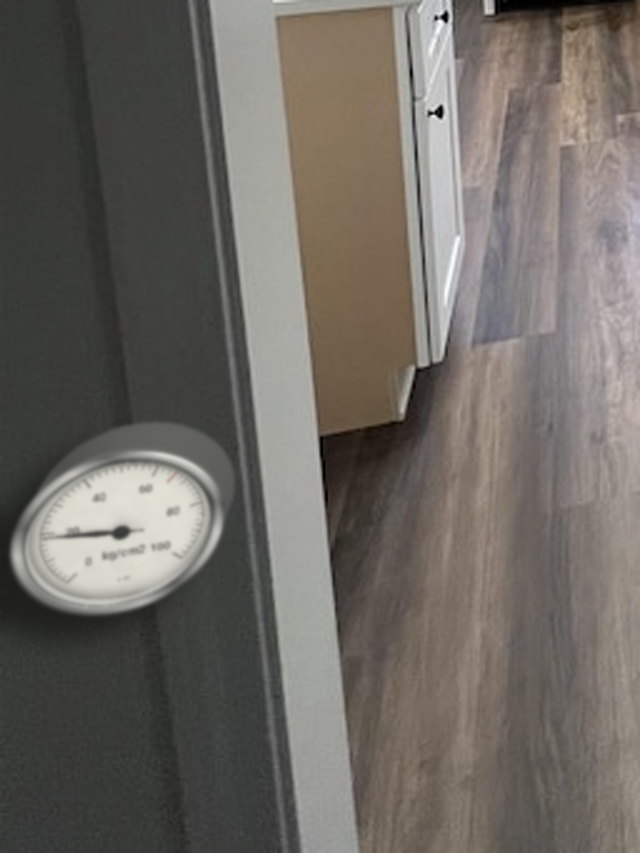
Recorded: value=20 unit=kg/cm²
